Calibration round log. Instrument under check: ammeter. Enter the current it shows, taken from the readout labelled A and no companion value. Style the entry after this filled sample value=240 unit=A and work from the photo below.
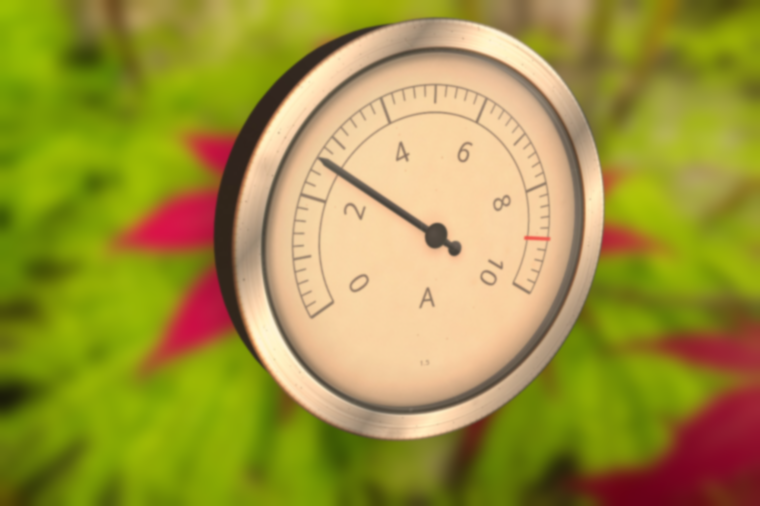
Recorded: value=2.6 unit=A
